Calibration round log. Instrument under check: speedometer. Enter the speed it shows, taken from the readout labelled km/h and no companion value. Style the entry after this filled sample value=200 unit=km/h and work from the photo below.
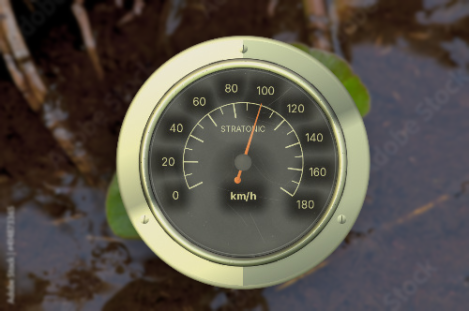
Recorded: value=100 unit=km/h
